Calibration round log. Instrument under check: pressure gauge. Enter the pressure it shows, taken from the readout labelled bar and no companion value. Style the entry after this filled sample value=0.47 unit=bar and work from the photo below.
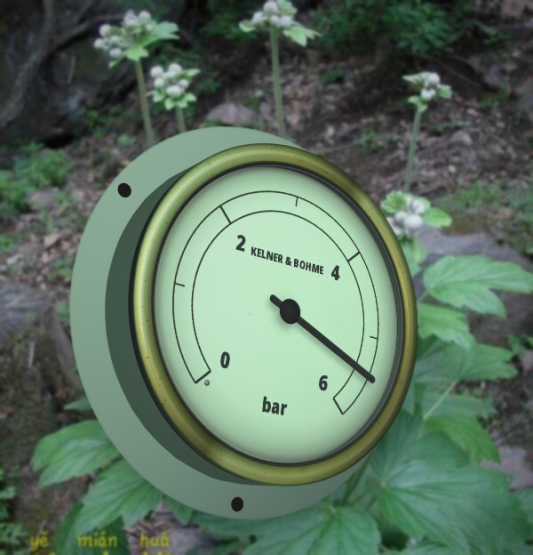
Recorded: value=5.5 unit=bar
